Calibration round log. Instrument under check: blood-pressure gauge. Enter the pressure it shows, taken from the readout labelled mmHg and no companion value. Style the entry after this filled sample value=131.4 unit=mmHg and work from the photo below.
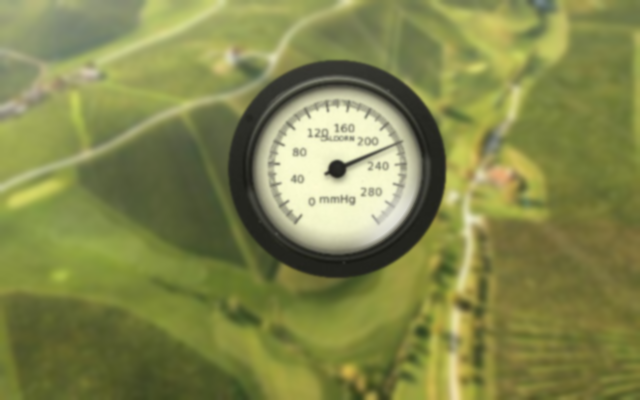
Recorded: value=220 unit=mmHg
